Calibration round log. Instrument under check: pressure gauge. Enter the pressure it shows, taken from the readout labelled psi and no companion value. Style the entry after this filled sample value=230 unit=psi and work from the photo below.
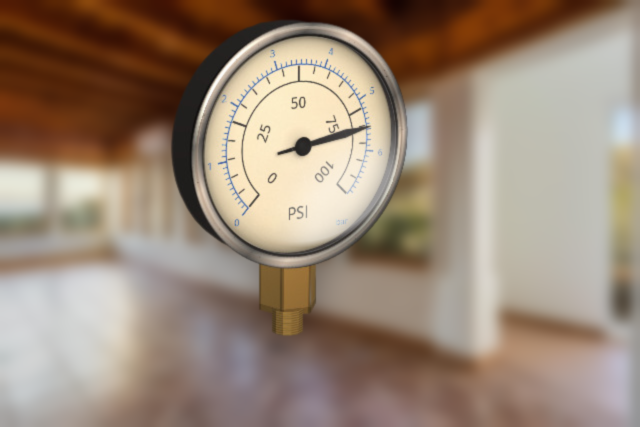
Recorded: value=80 unit=psi
